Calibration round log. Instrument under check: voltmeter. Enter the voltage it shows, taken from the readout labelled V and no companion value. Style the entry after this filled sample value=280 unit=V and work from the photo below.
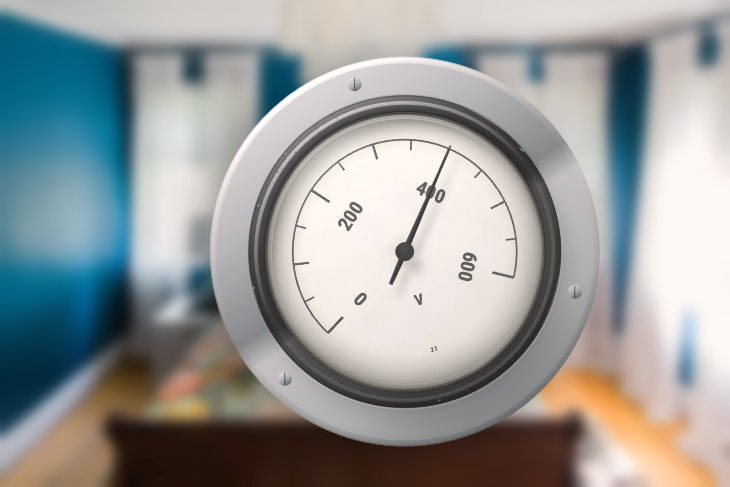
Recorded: value=400 unit=V
